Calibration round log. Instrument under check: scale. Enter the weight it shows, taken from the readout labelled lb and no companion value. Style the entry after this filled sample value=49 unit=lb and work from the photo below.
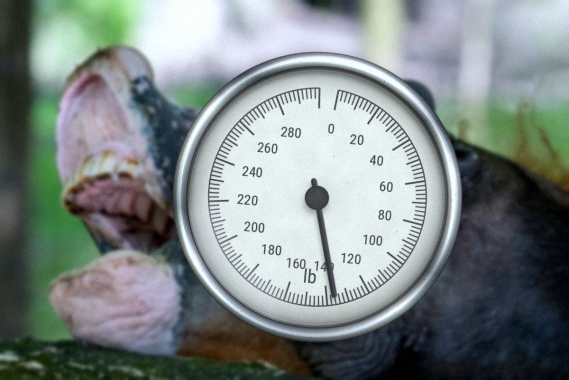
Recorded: value=136 unit=lb
